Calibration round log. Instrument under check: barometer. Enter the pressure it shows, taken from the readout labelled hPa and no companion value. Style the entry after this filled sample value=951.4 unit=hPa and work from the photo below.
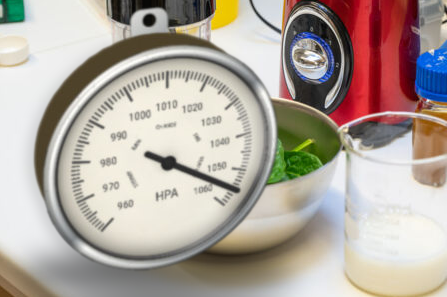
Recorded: value=1055 unit=hPa
